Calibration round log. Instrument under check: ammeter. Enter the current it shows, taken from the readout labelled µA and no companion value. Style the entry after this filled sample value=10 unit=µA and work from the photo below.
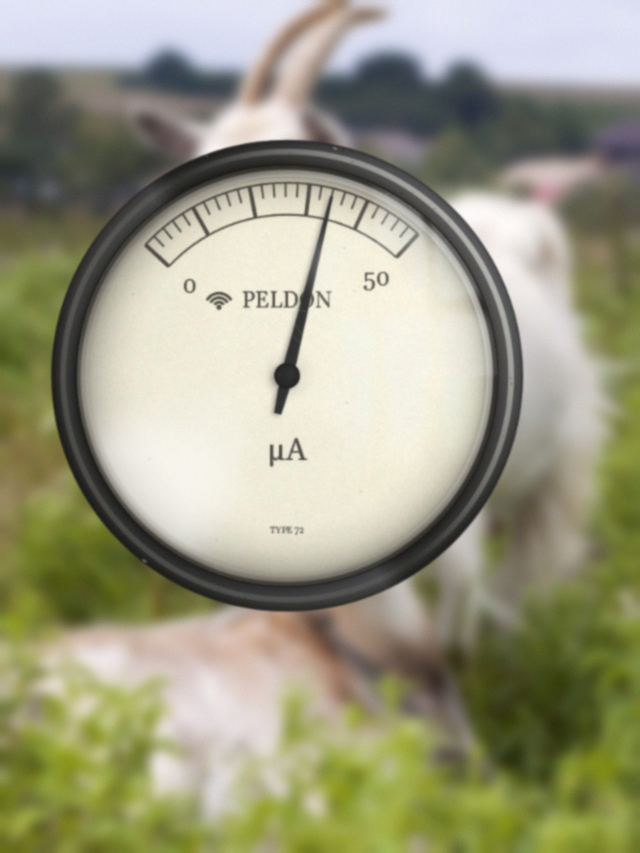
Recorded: value=34 unit=µA
